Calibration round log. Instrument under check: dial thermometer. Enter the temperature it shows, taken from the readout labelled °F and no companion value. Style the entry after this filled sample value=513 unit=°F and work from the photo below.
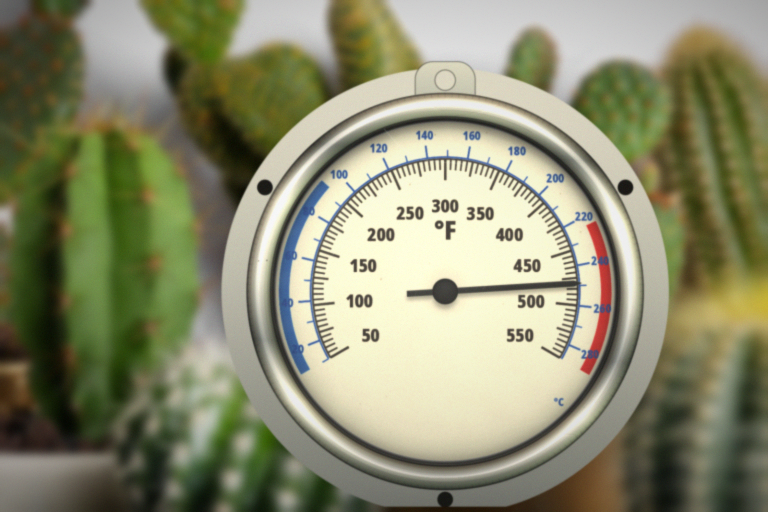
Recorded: value=480 unit=°F
